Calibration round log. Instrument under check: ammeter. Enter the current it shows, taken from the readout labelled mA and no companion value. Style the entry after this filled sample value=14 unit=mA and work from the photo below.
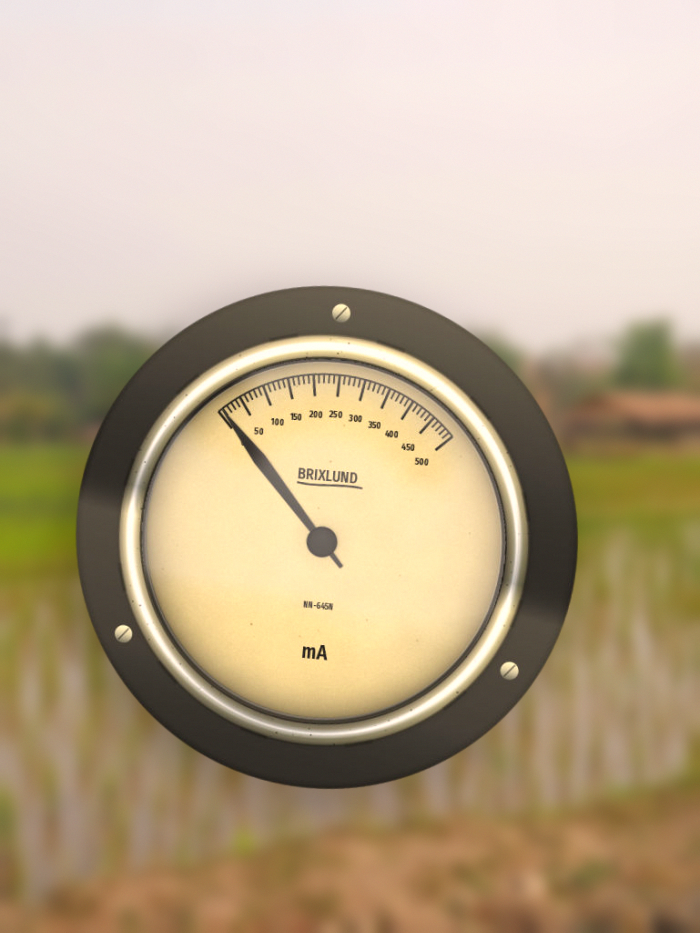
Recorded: value=10 unit=mA
